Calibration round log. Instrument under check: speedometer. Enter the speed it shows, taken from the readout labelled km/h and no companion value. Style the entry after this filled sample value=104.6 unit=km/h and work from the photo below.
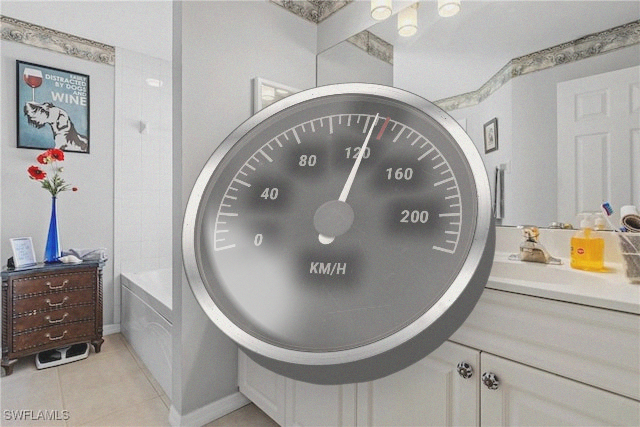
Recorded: value=125 unit=km/h
